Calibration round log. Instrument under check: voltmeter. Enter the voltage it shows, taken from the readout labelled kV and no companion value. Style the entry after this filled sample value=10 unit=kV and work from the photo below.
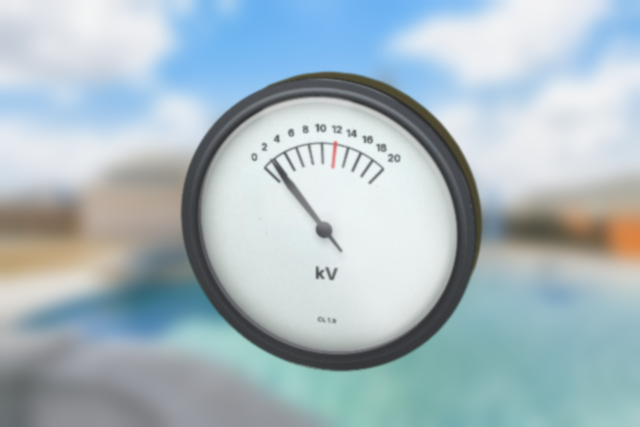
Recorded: value=2 unit=kV
